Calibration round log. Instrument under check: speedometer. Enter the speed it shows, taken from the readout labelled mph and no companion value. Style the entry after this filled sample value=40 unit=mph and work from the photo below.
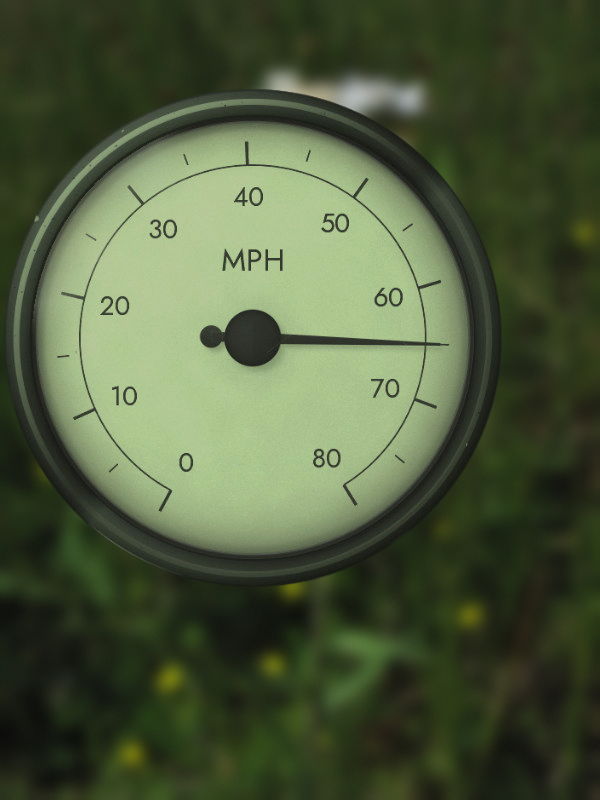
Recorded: value=65 unit=mph
